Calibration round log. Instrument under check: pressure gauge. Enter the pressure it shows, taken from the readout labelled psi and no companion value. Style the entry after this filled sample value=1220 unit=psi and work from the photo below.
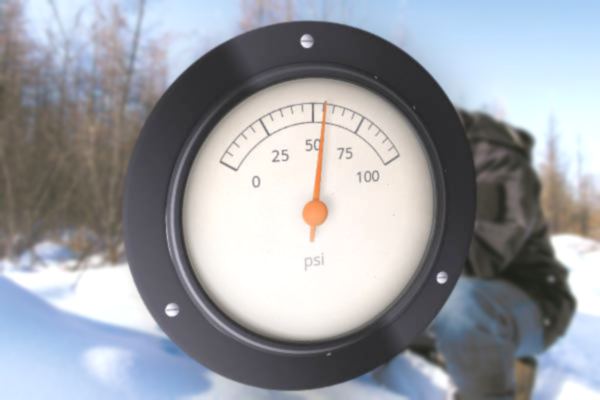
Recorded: value=55 unit=psi
